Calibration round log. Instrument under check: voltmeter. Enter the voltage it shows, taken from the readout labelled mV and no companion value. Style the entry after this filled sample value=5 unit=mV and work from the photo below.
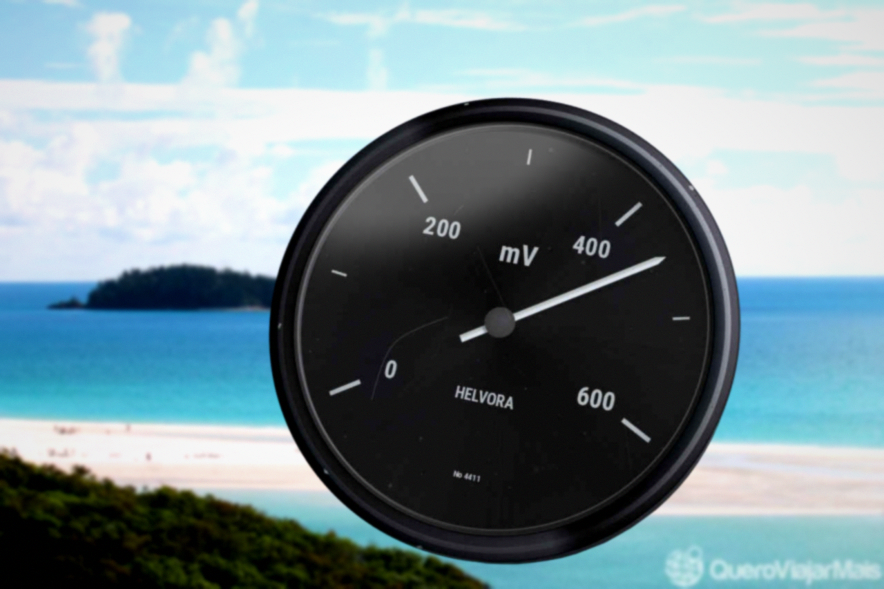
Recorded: value=450 unit=mV
